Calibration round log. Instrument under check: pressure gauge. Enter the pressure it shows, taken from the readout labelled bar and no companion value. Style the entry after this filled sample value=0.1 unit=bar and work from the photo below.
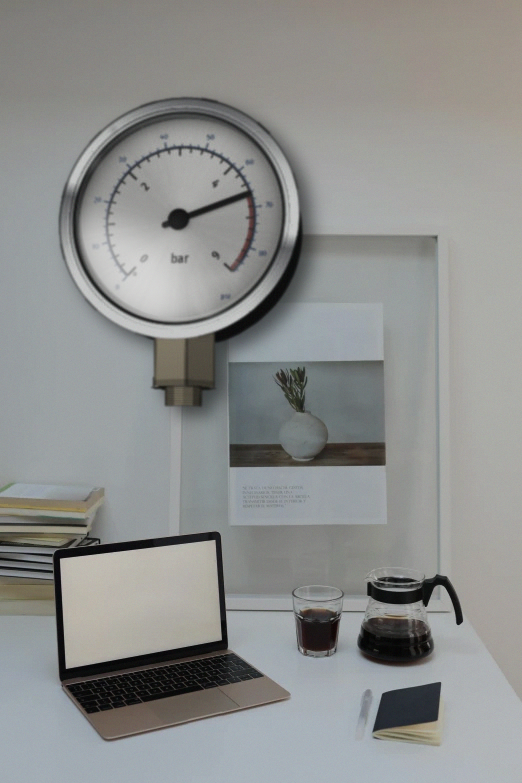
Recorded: value=4.6 unit=bar
